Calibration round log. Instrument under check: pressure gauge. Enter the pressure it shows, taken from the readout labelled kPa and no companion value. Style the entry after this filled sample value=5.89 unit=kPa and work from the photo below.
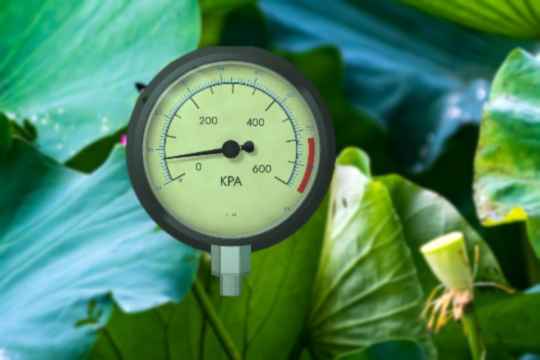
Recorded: value=50 unit=kPa
